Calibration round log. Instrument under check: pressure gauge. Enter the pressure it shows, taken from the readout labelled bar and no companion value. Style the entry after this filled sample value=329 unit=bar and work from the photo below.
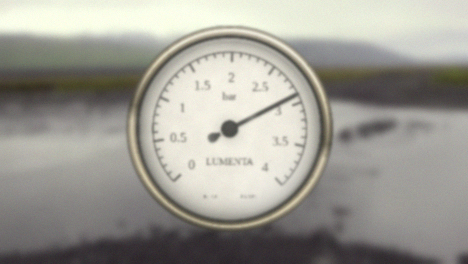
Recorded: value=2.9 unit=bar
